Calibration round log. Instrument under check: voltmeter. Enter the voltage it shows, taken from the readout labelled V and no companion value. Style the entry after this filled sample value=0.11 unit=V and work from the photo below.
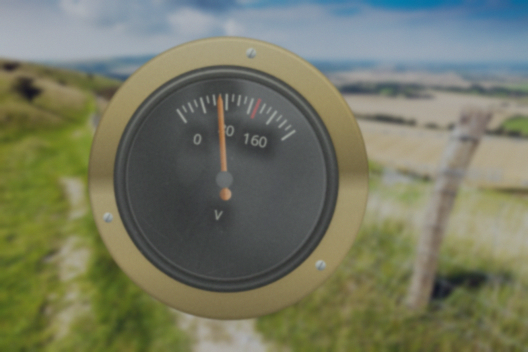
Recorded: value=70 unit=V
